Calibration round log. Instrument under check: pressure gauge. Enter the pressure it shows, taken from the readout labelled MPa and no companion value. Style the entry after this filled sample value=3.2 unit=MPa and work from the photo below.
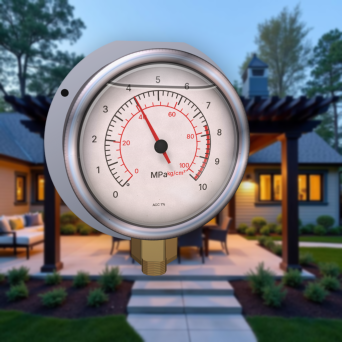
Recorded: value=4 unit=MPa
